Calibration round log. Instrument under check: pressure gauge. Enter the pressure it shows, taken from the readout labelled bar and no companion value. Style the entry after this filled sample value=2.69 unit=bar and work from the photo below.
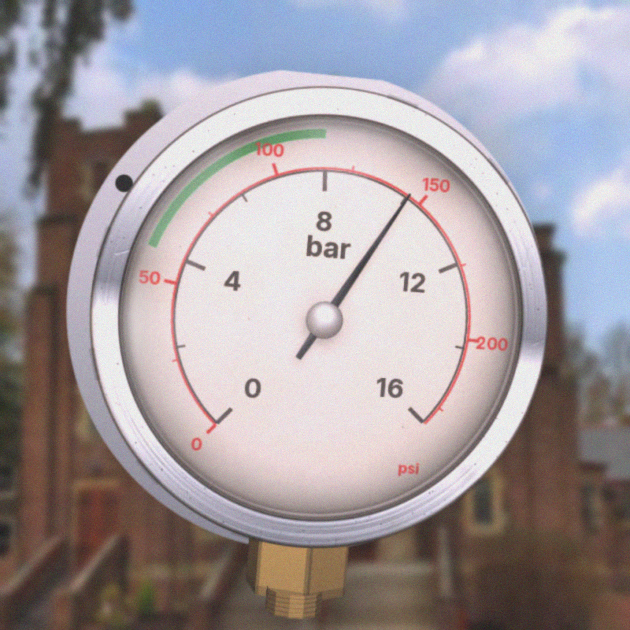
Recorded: value=10 unit=bar
